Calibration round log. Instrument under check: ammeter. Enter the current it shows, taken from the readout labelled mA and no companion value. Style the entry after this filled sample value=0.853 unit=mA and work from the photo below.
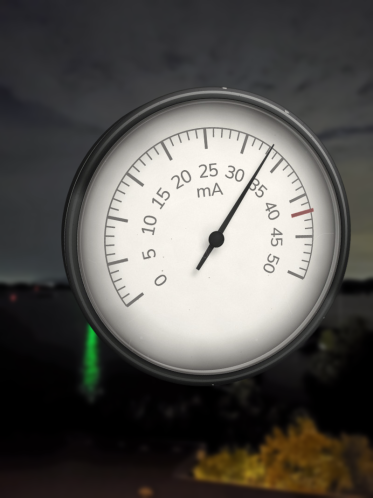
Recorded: value=33 unit=mA
